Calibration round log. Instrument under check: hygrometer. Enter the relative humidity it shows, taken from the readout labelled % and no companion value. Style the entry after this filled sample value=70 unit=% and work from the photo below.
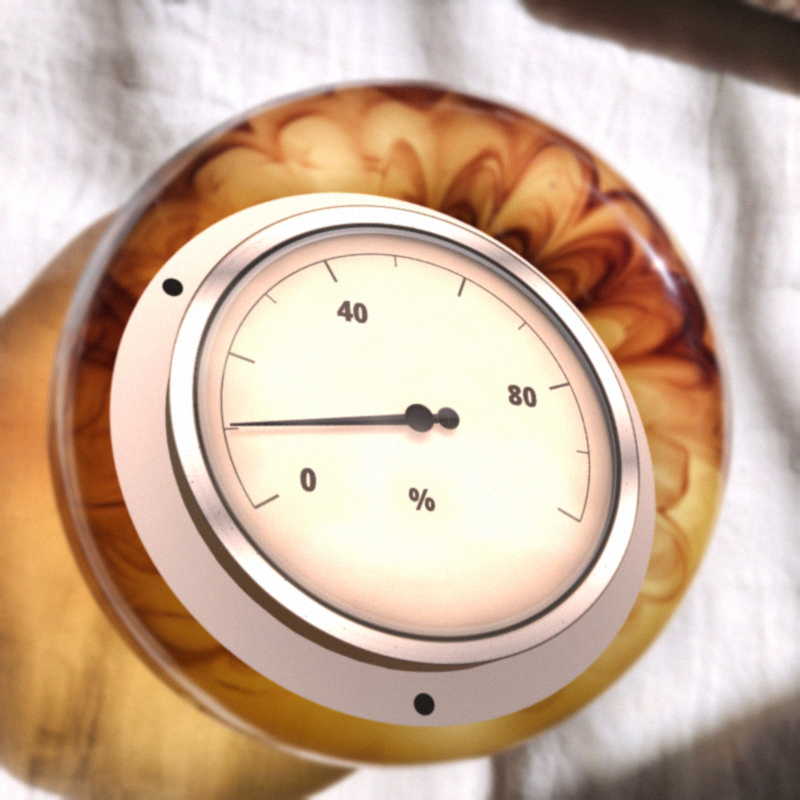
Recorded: value=10 unit=%
